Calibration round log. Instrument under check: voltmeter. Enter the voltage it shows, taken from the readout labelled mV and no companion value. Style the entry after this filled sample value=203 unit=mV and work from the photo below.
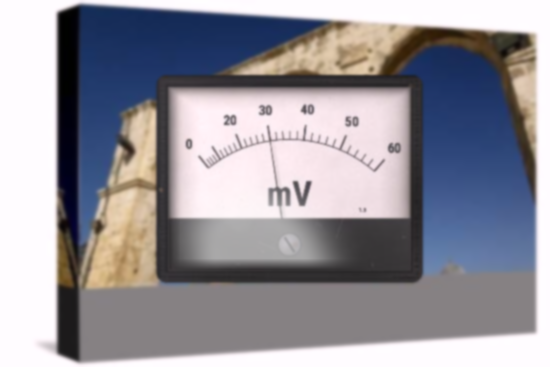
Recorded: value=30 unit=mV
